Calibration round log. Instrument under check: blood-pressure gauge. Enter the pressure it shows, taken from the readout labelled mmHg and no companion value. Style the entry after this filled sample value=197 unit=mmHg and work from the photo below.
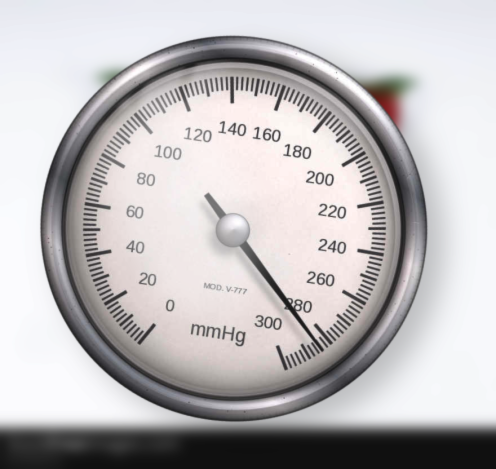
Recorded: value=284 unit=mmHg
